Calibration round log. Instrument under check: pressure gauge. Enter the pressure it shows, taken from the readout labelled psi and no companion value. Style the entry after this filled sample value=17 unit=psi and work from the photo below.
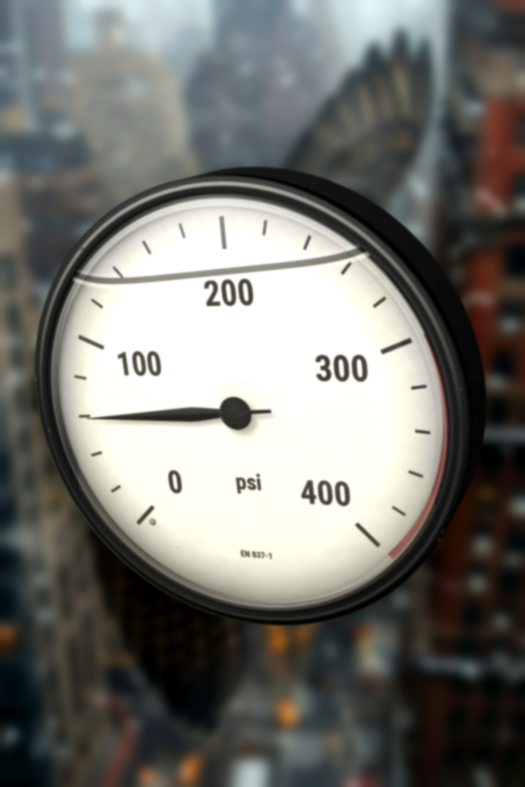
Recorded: value=60 unit=psi
